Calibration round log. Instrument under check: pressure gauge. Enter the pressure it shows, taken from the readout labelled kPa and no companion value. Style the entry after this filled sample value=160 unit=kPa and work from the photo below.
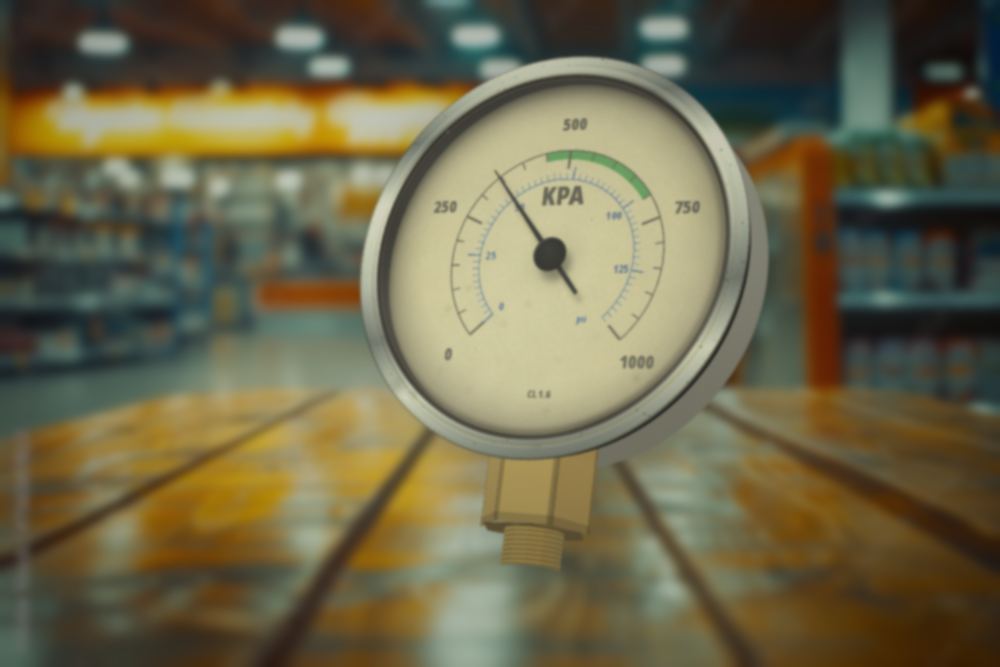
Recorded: value=350 unit=kPa
